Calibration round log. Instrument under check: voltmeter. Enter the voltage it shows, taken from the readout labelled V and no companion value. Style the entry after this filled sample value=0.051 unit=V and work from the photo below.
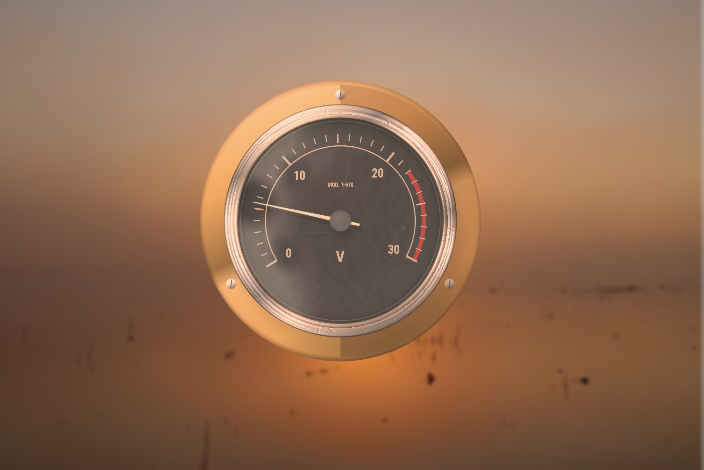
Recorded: value=5.5 unit=V
